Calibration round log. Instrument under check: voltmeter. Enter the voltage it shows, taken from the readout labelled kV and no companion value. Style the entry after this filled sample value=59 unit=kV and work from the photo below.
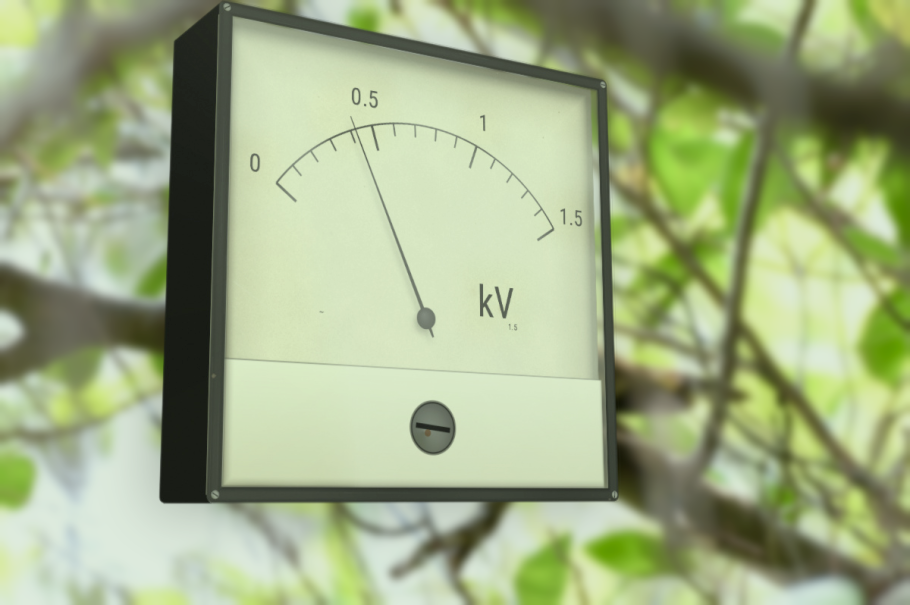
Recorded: value=0.4 unit=kV
